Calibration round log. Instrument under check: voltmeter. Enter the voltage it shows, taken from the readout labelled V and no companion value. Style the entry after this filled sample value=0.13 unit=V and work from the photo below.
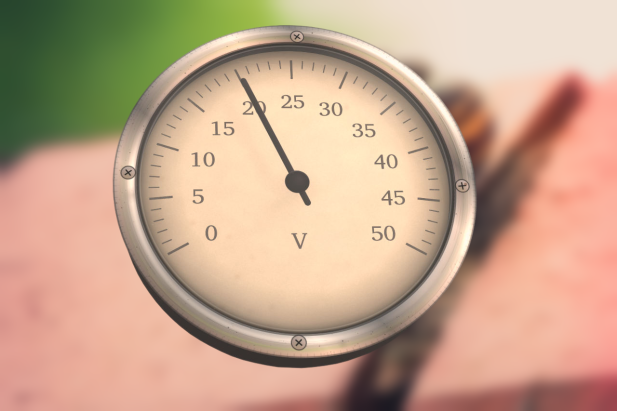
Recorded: value=20 unit=V
